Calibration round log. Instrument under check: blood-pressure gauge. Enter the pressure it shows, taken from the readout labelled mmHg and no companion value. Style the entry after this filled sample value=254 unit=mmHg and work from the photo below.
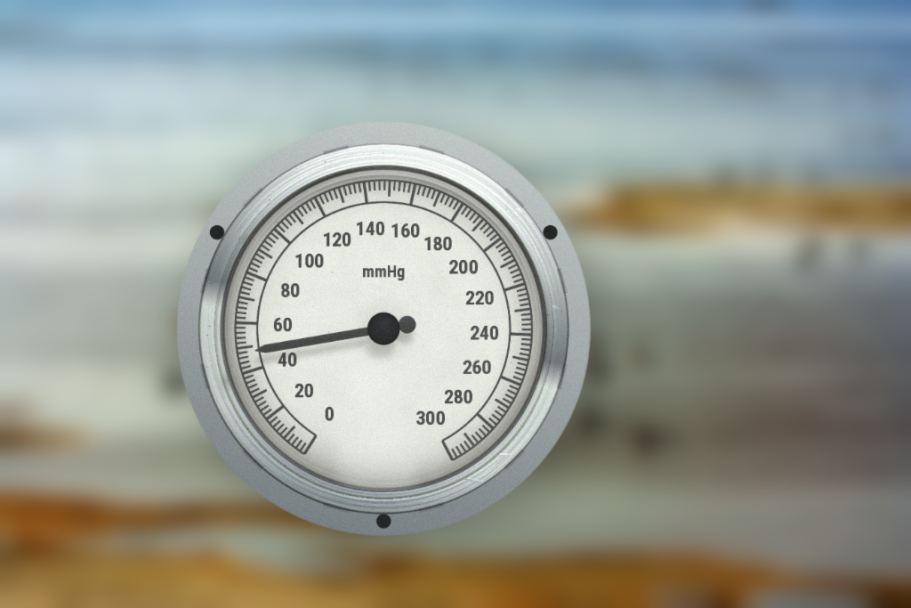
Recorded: value=48 unit=mmHg
